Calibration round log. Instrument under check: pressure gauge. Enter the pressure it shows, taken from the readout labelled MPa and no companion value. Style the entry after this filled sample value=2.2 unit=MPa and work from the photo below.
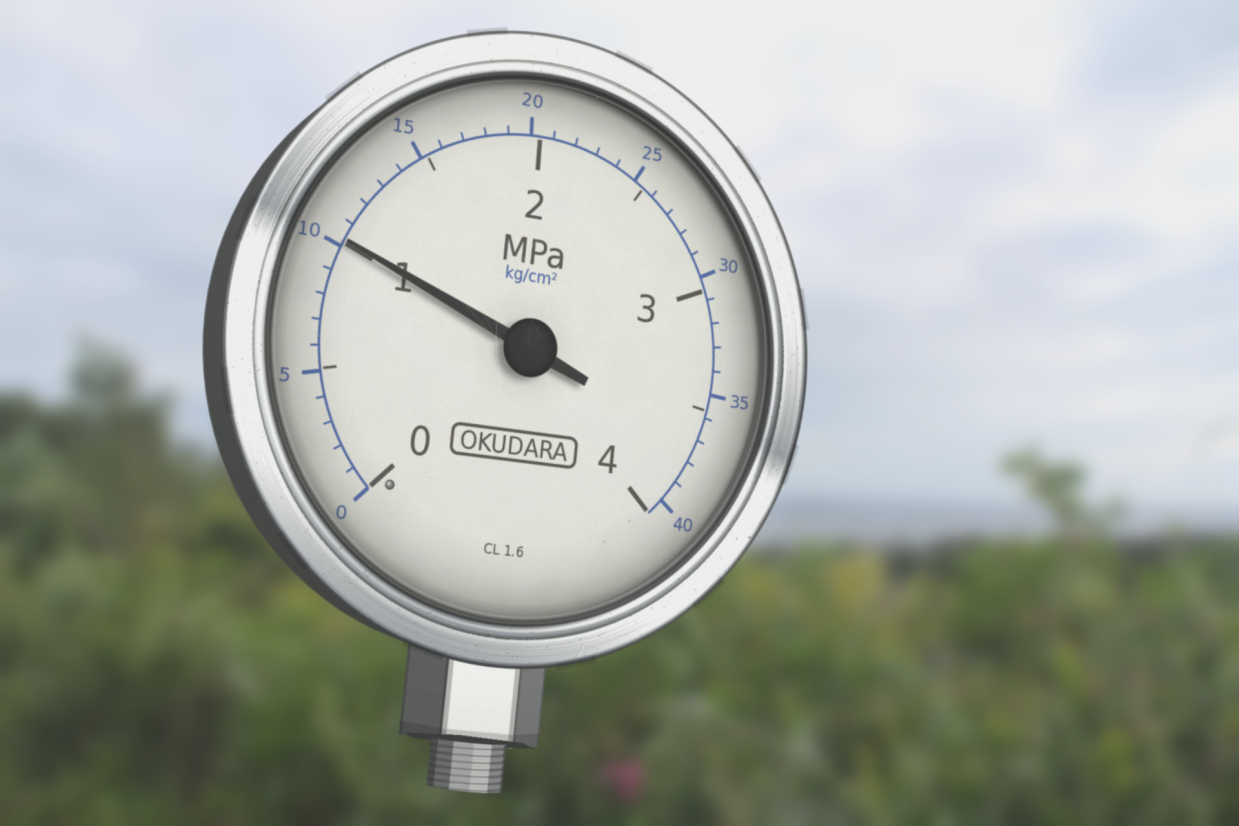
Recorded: value=1 unit=MPa
